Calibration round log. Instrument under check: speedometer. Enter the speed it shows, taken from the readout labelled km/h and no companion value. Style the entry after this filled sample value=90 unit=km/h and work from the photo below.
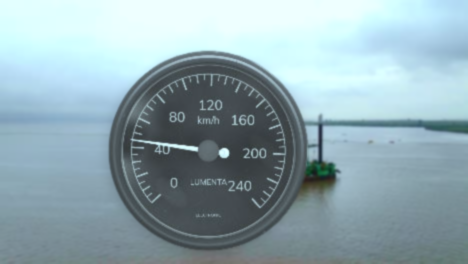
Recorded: value=45 unit=km/h
